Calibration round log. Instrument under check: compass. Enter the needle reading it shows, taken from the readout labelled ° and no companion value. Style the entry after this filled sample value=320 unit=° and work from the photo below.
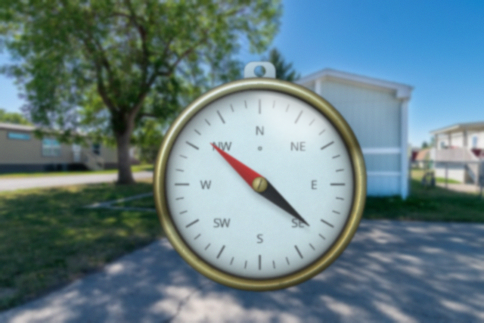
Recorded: value=310 unit=°
